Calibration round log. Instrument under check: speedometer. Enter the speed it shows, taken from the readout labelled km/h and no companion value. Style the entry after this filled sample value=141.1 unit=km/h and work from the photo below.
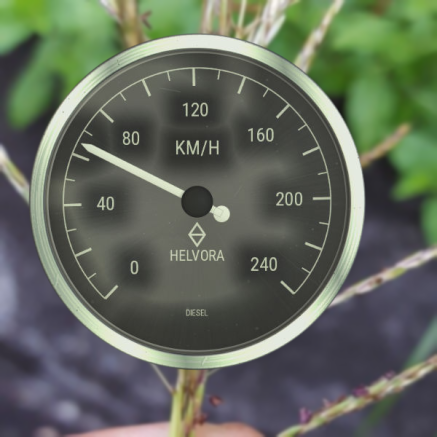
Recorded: value=65 unit=km/h
